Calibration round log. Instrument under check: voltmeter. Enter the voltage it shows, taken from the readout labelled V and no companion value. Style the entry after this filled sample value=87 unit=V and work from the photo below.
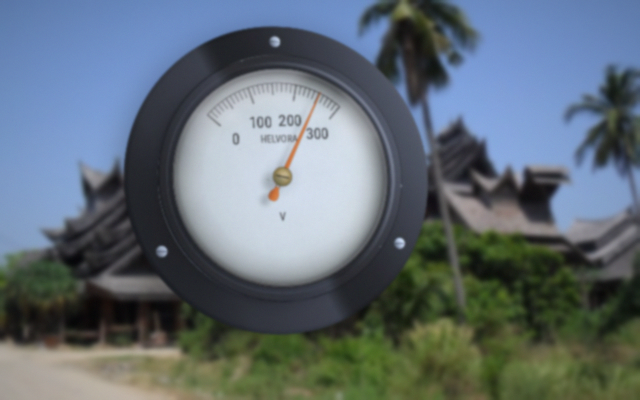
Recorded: value=250 unit=V
